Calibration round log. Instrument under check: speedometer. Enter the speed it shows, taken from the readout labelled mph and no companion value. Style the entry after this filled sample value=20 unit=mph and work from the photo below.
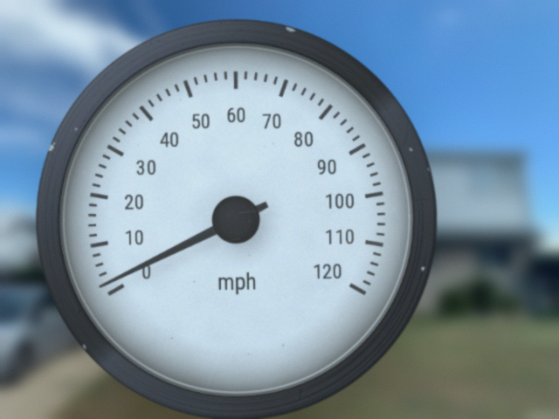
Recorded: value=2 unit=mph
